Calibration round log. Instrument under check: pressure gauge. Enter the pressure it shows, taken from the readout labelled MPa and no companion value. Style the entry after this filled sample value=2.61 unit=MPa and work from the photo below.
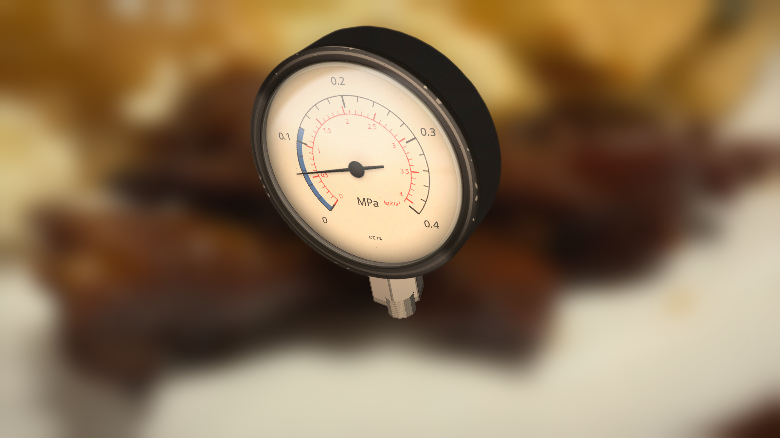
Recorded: value=0.06 unit=MPa
